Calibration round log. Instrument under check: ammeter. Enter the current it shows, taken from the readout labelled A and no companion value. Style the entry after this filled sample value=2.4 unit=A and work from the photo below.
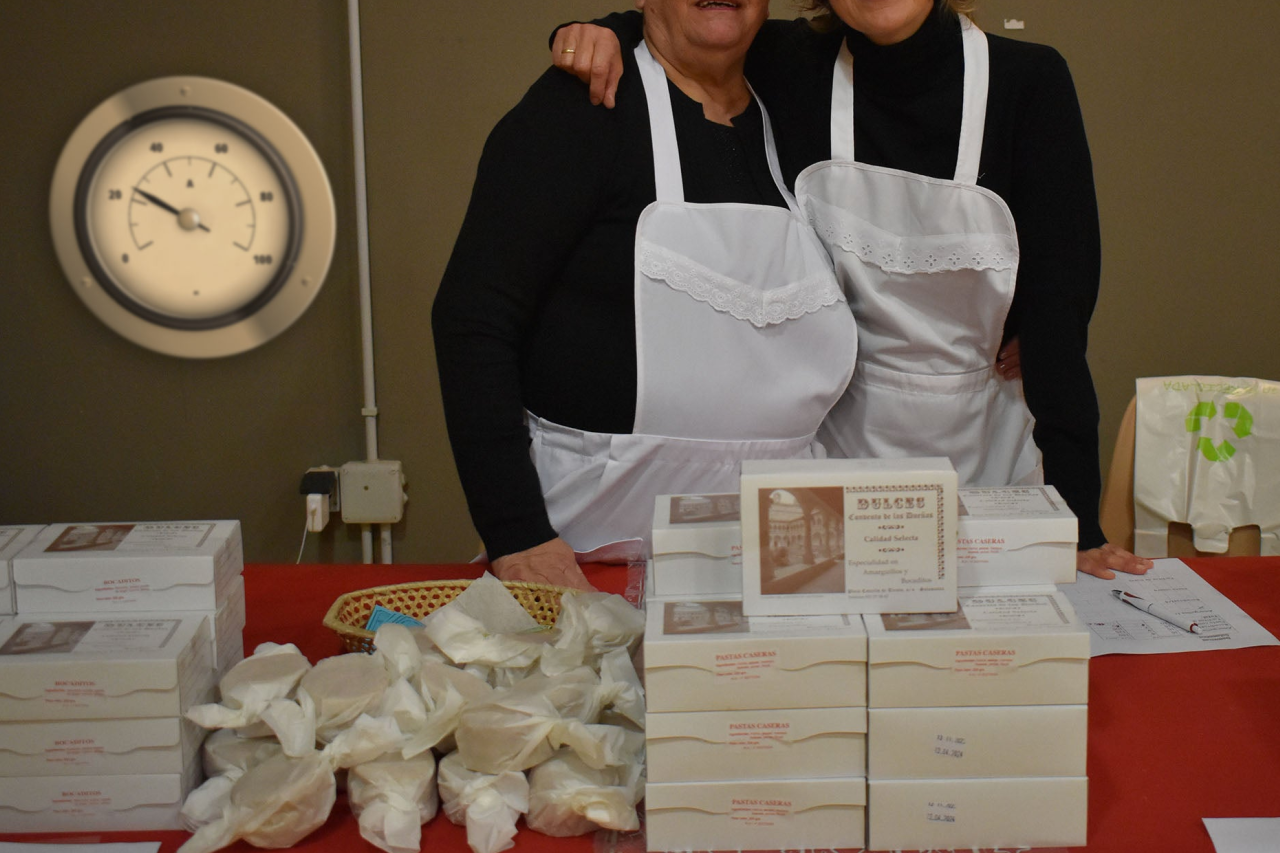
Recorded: value=25 unit=A
